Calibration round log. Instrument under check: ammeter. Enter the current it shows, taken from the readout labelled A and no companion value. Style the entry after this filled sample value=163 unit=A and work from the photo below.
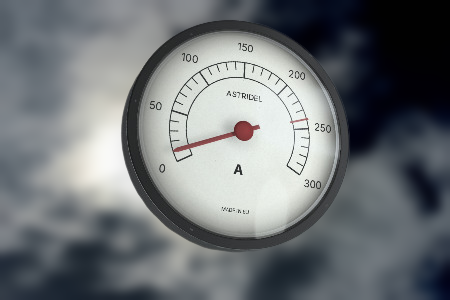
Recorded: value=10 unit=A
